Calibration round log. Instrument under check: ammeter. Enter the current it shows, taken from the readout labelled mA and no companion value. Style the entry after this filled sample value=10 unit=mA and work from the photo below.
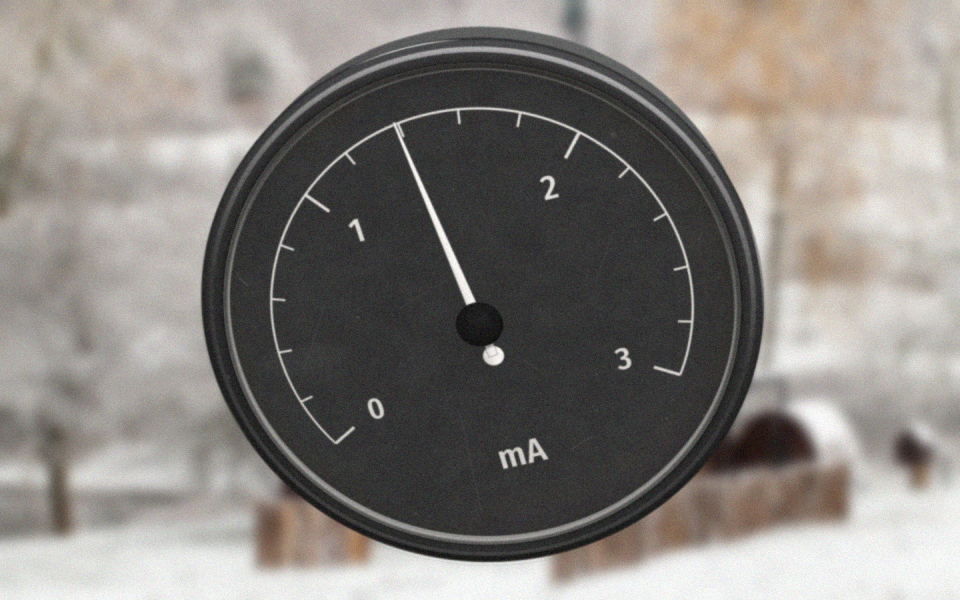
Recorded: value=1.4 unit=mA
